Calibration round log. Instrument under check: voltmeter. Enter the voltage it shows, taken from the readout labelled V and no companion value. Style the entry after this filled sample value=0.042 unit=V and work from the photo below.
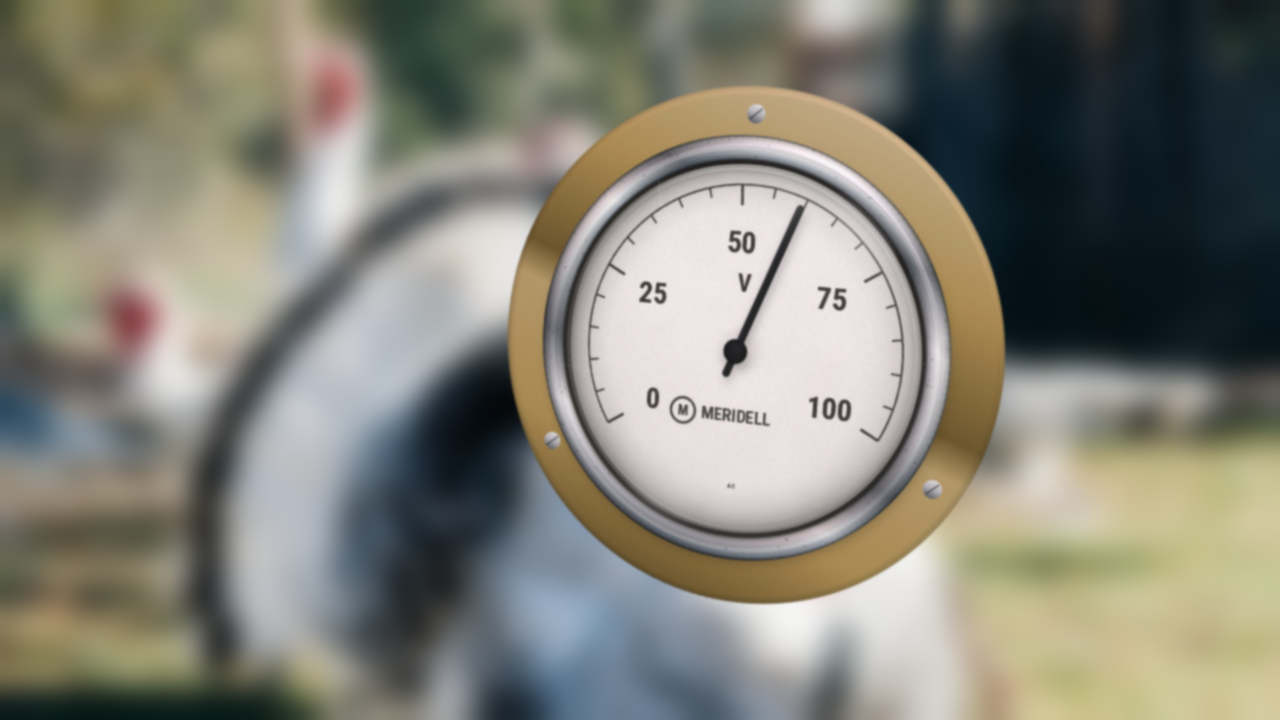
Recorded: value=60 unit=V
